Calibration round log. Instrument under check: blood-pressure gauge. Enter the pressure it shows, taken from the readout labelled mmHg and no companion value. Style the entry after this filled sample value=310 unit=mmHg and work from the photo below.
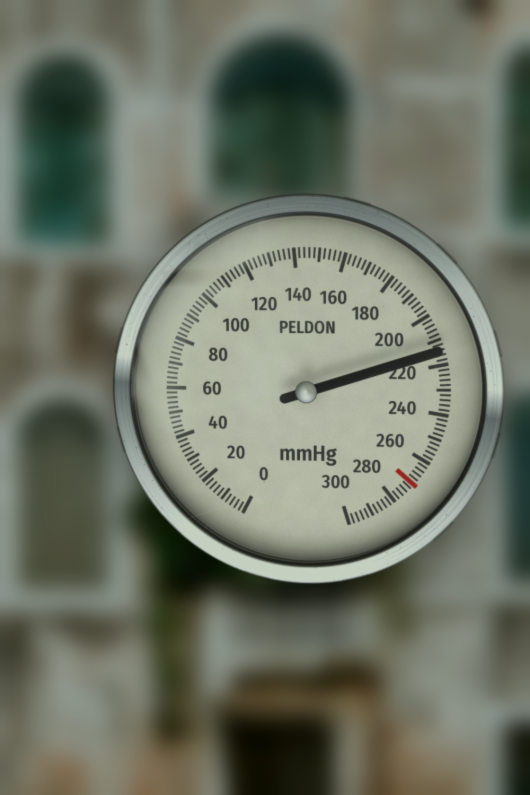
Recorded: value=214 unit=mmHg
